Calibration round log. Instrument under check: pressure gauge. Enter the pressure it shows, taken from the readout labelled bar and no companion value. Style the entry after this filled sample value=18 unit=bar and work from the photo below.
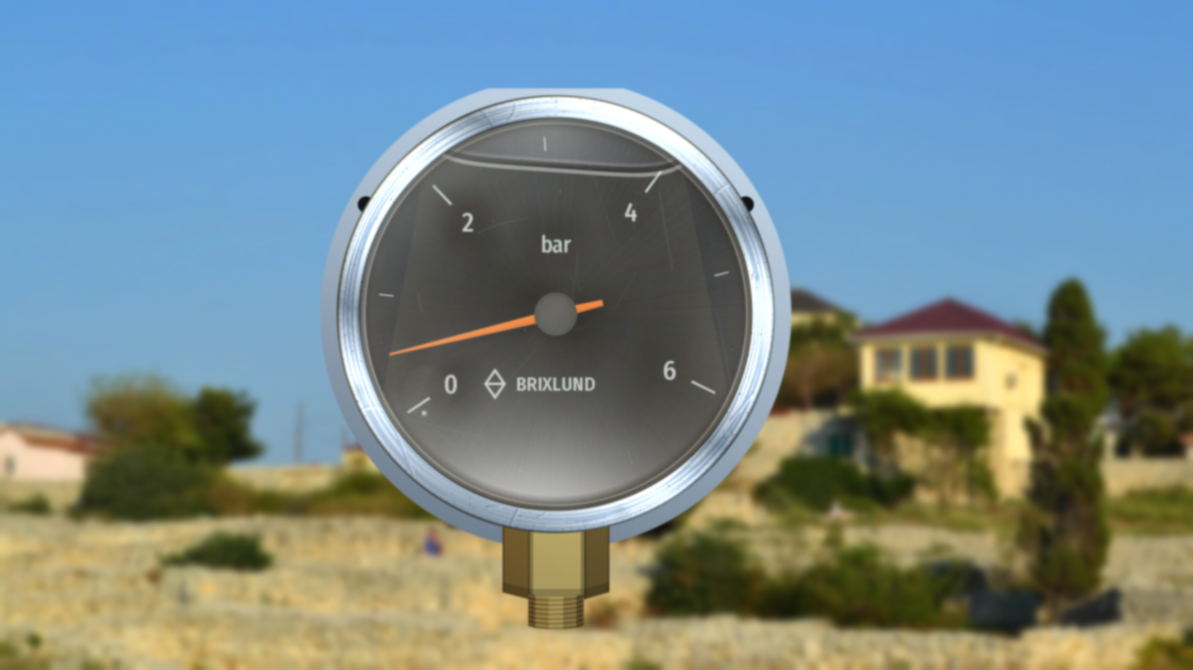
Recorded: value=0.5 unit=bar
